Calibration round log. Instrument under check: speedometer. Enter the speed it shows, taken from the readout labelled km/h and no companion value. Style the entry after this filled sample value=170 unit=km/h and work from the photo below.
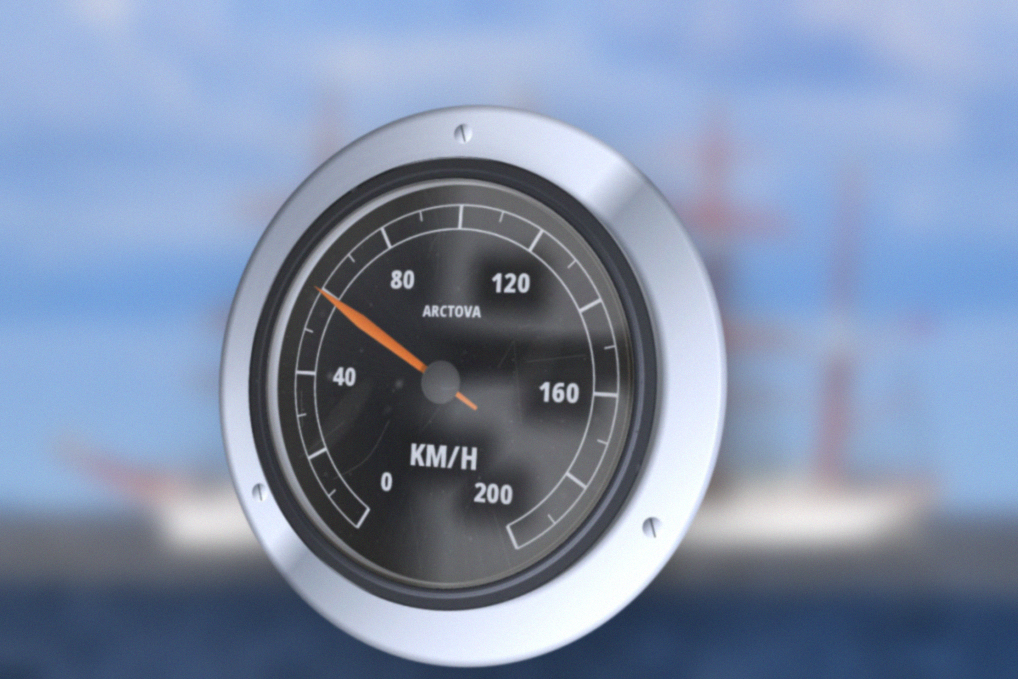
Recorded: value=60 unit=km/h
